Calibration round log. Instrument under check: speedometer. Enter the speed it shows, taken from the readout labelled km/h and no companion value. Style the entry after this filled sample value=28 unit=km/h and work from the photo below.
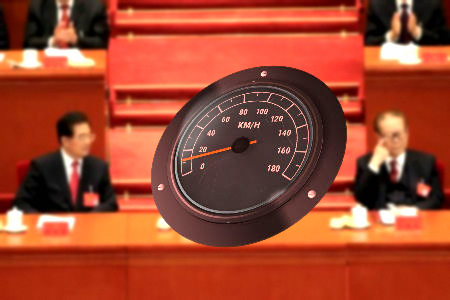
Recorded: value=10 unit=km/h
